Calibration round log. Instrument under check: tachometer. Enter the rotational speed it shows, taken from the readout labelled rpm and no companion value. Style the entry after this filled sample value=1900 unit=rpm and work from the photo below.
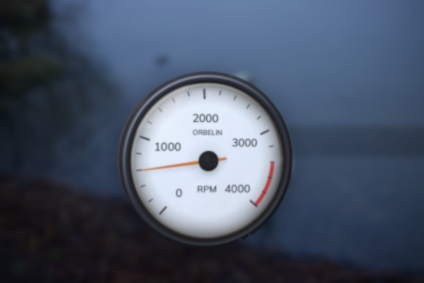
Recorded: value=600 unit=rpm
